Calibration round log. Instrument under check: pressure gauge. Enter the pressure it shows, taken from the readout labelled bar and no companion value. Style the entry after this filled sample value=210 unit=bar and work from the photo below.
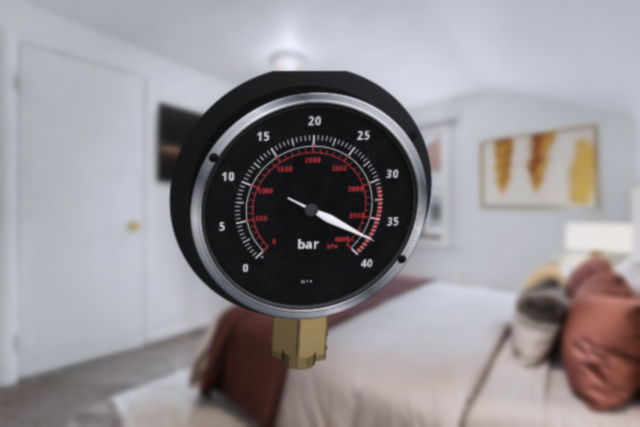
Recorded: value=37.5 unit=bar
